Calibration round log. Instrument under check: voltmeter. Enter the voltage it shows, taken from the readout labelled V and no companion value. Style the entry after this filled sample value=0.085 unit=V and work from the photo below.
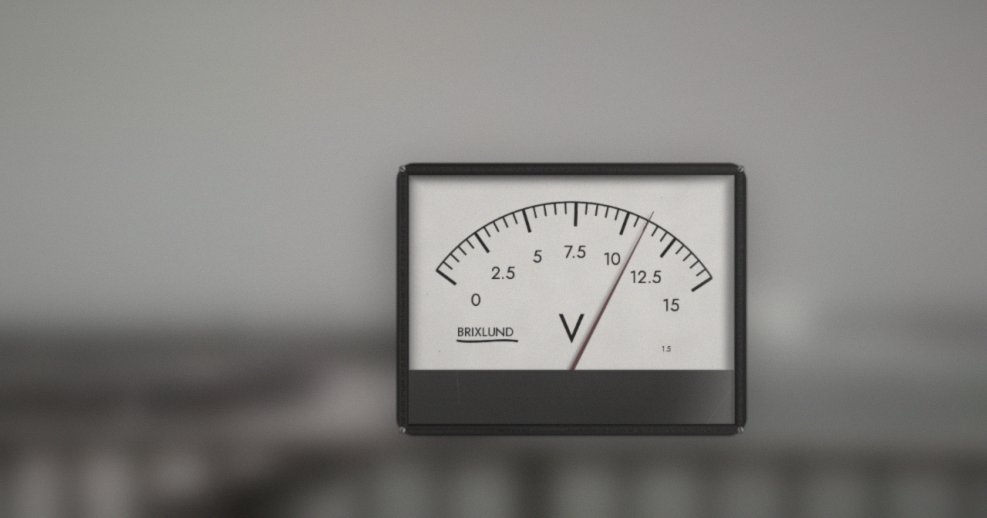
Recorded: value=11 unit=V
